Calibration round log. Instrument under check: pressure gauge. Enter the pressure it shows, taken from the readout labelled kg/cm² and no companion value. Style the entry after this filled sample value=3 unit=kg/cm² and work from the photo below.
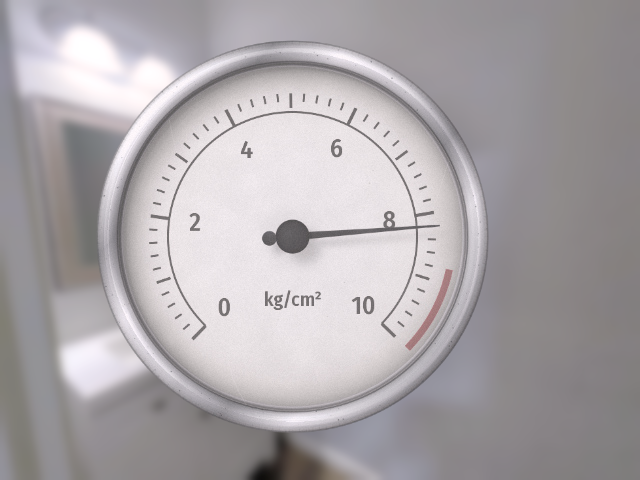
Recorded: value=8.2 unit=kg/cm²
